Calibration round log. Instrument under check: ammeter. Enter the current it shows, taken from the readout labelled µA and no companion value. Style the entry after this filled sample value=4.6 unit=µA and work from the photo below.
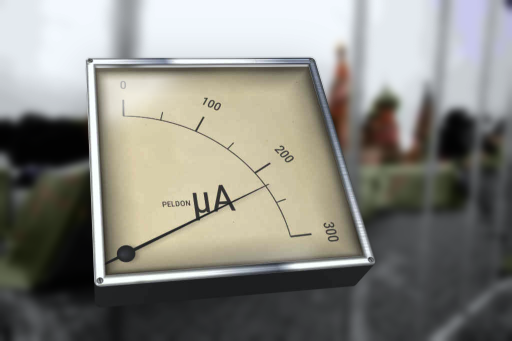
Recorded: value=225 unit=µA
